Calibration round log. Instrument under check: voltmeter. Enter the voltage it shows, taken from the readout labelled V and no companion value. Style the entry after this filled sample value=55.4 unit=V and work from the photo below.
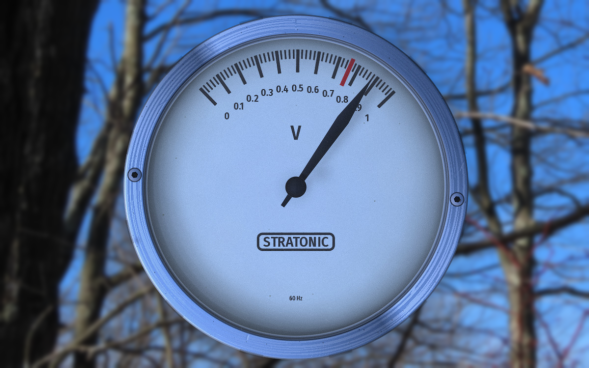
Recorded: value=0.88 unit=V
